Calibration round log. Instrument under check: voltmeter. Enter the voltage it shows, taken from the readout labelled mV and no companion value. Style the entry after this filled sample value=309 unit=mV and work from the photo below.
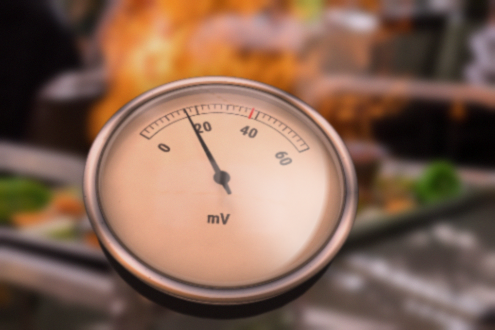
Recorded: value=16 unit=mV
